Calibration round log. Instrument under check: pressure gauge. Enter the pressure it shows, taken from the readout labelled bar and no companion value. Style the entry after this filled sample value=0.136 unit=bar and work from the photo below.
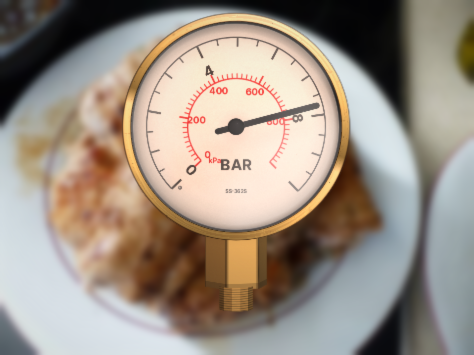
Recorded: value=7.75 unit=bar
